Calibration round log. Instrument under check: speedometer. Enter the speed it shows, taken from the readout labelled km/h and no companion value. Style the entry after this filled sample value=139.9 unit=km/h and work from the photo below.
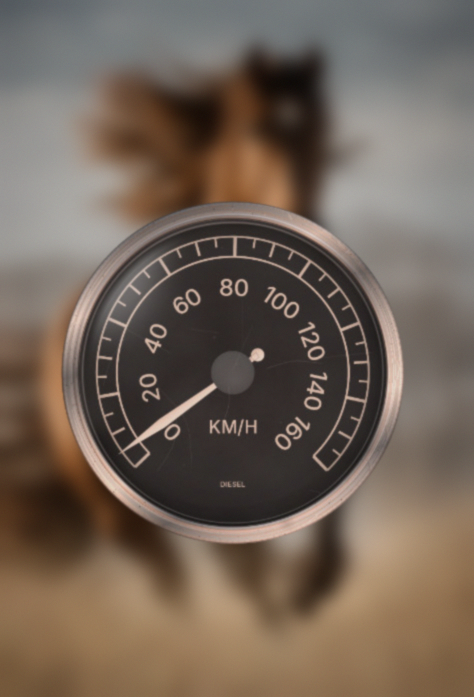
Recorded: value=5 unit=km/h
